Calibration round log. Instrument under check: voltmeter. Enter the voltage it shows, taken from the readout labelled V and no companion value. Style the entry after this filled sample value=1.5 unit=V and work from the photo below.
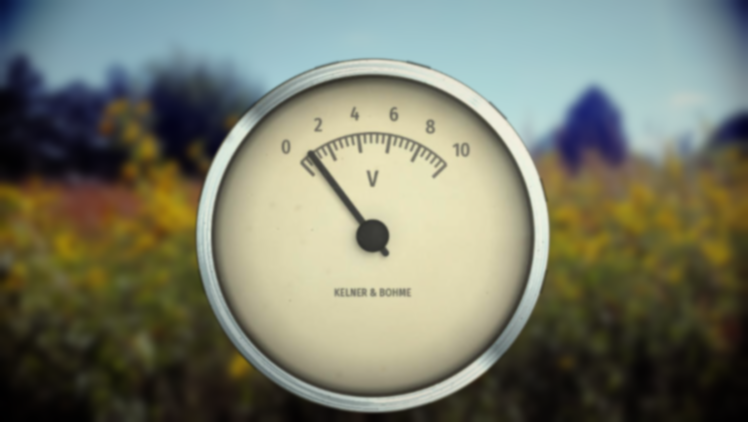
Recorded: value=0.8 unit=V
